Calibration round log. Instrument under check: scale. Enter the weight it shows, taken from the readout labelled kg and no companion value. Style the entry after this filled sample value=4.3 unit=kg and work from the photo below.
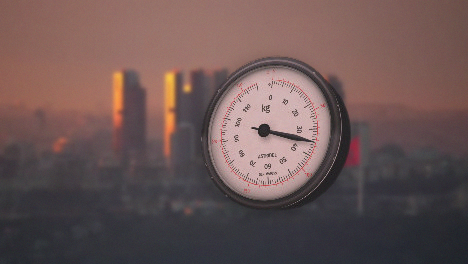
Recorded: value=35 unit=kg
